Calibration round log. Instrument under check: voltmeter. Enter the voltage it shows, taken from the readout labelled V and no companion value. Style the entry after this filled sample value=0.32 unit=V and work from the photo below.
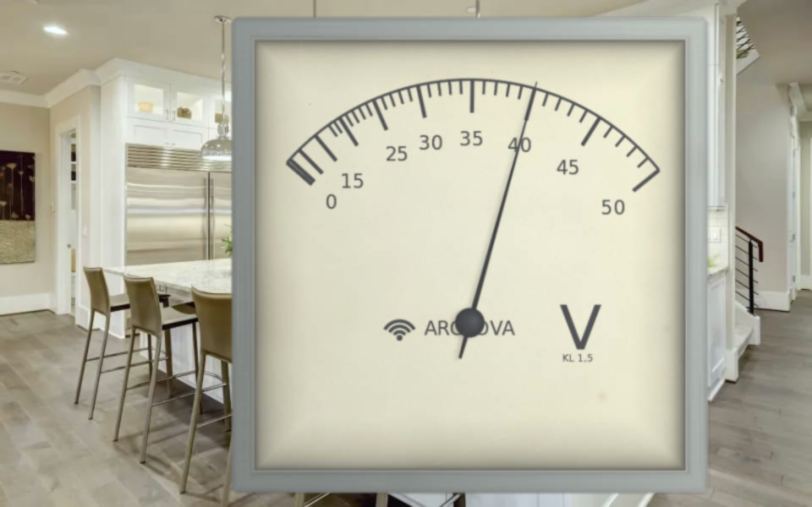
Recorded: value=40 unit=V
